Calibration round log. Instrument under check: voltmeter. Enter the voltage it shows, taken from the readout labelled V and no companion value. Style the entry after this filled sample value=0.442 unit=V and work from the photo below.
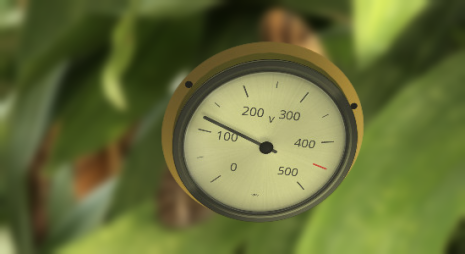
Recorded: value=125 unit=V
